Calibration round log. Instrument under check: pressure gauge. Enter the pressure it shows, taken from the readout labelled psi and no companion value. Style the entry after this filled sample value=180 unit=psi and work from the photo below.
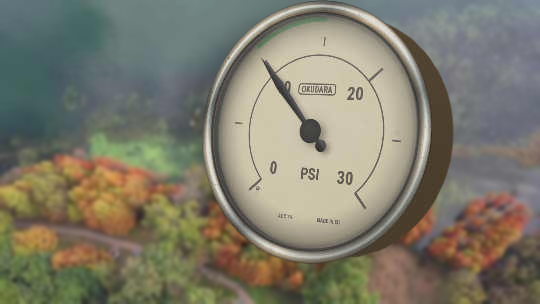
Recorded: value=10 unit=psi
